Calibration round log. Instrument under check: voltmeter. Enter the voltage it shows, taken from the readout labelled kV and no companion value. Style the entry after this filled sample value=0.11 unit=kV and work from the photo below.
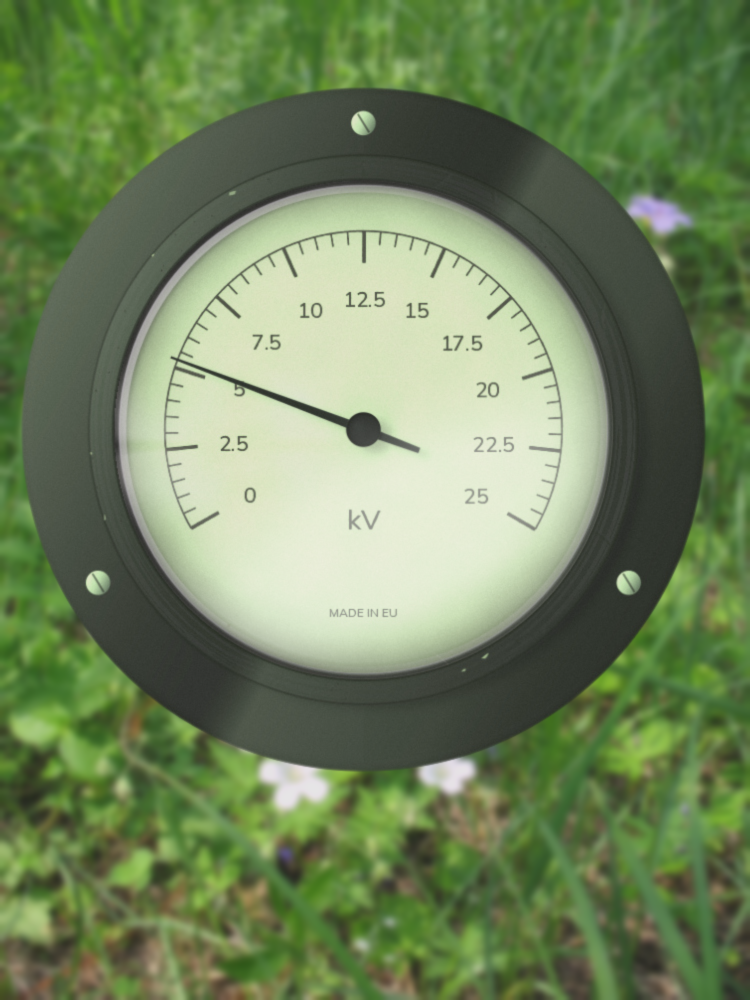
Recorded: value=5.25 unit=kV
